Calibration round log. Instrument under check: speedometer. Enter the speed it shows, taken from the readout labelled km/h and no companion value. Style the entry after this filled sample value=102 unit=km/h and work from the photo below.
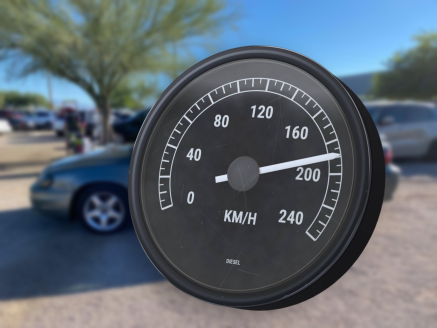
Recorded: value=190 unit=km/h
